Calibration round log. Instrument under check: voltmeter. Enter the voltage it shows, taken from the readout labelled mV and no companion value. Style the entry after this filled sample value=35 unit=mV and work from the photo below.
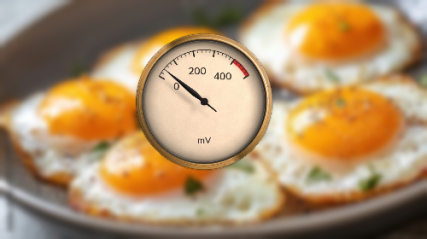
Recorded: value=40 unit=mV
